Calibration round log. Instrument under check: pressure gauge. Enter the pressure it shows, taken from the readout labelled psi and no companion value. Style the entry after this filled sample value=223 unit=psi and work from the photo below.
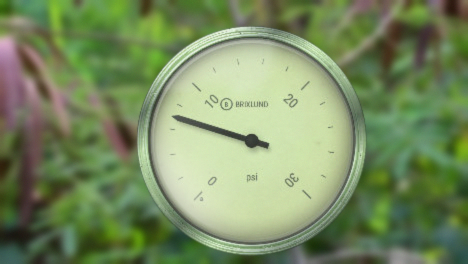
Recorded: value=7 unit=psi
